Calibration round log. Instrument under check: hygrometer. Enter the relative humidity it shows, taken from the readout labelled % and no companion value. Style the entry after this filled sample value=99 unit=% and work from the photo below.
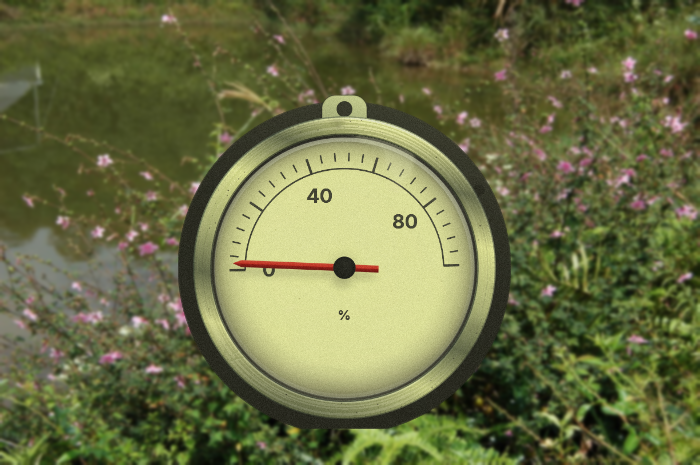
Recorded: value=2 unit=%
